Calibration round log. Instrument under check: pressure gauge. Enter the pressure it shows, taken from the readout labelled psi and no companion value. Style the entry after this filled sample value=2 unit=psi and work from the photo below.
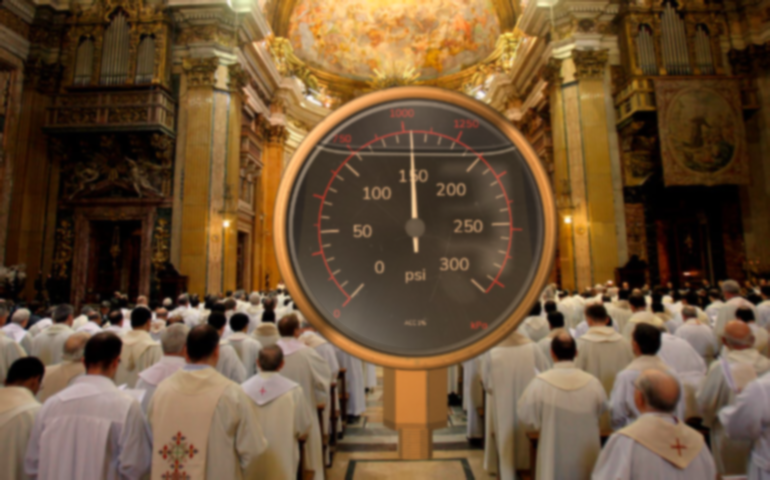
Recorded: value=150 unit=psi
